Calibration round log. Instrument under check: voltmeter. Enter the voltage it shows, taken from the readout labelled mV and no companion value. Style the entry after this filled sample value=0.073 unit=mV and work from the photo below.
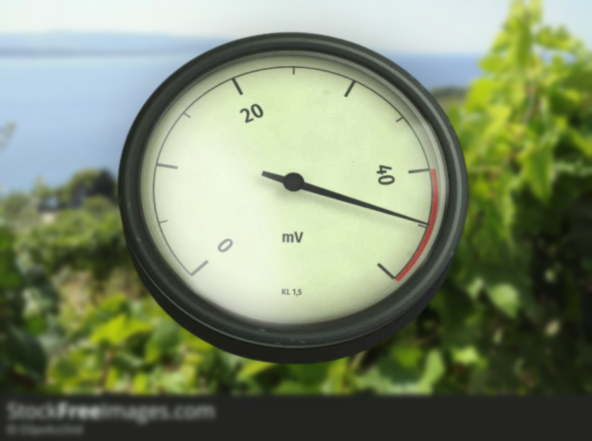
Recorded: value=45 unit=mV
